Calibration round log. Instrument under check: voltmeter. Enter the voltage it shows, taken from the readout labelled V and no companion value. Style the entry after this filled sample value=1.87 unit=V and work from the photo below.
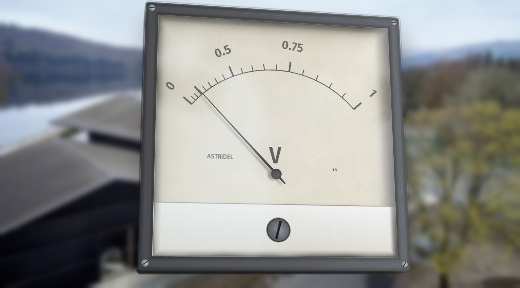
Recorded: value=0.25 unit=V
